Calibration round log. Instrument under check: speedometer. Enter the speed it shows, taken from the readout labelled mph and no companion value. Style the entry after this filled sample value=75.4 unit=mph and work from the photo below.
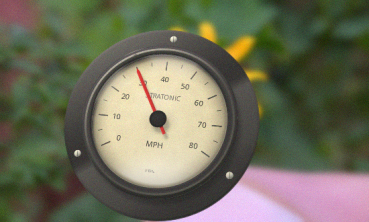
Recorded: value=30 unit=mph
